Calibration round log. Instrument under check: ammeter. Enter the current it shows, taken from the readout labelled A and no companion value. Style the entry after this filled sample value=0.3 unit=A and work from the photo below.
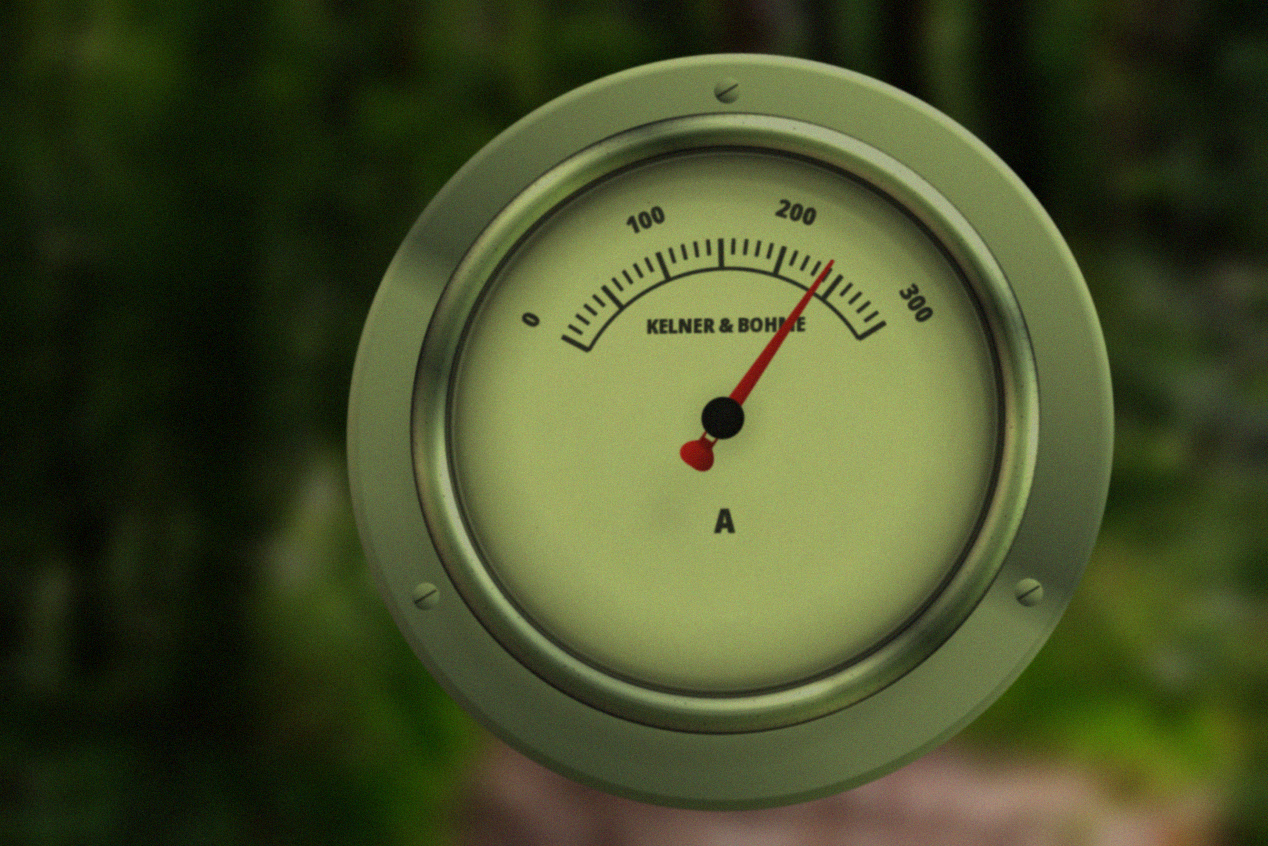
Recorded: value=240 unit=A
